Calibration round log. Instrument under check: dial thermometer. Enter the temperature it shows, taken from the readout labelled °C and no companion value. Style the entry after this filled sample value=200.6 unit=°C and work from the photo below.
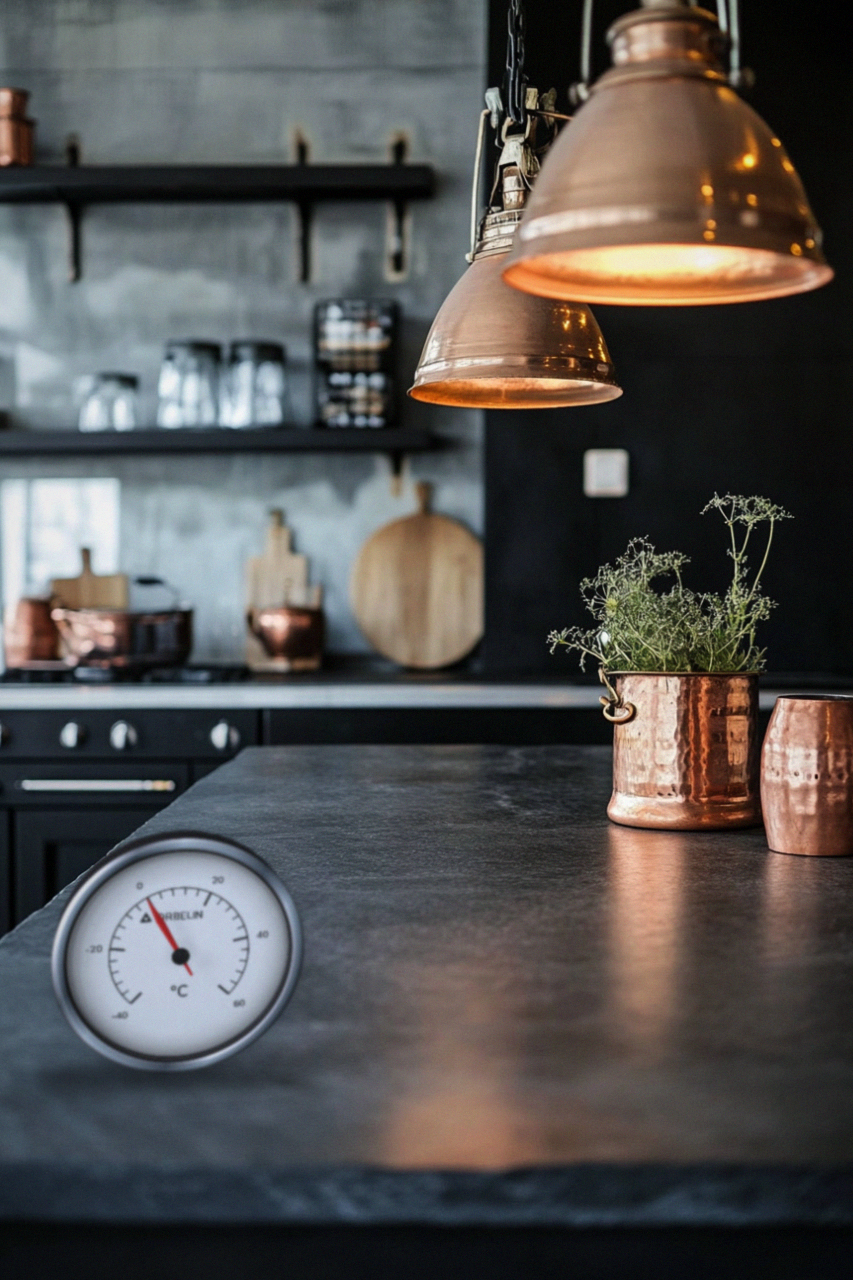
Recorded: value=0 unit=°C
